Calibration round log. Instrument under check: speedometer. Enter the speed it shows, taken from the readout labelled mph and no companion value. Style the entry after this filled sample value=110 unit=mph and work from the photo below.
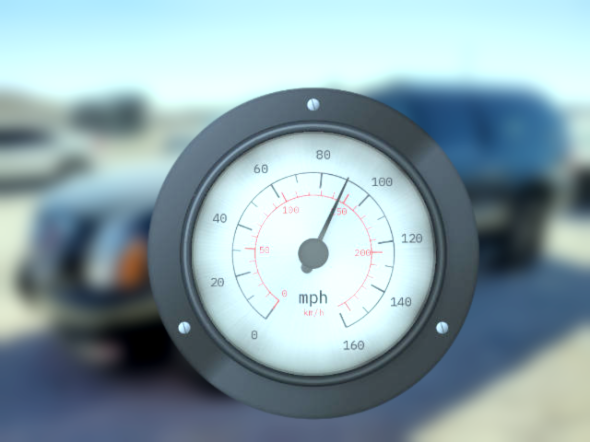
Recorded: value=90 unit=mph
